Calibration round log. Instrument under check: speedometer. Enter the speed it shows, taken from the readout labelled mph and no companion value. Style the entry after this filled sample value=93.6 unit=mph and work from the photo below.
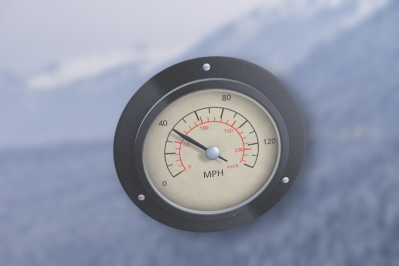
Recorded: value=40 unit=mph
